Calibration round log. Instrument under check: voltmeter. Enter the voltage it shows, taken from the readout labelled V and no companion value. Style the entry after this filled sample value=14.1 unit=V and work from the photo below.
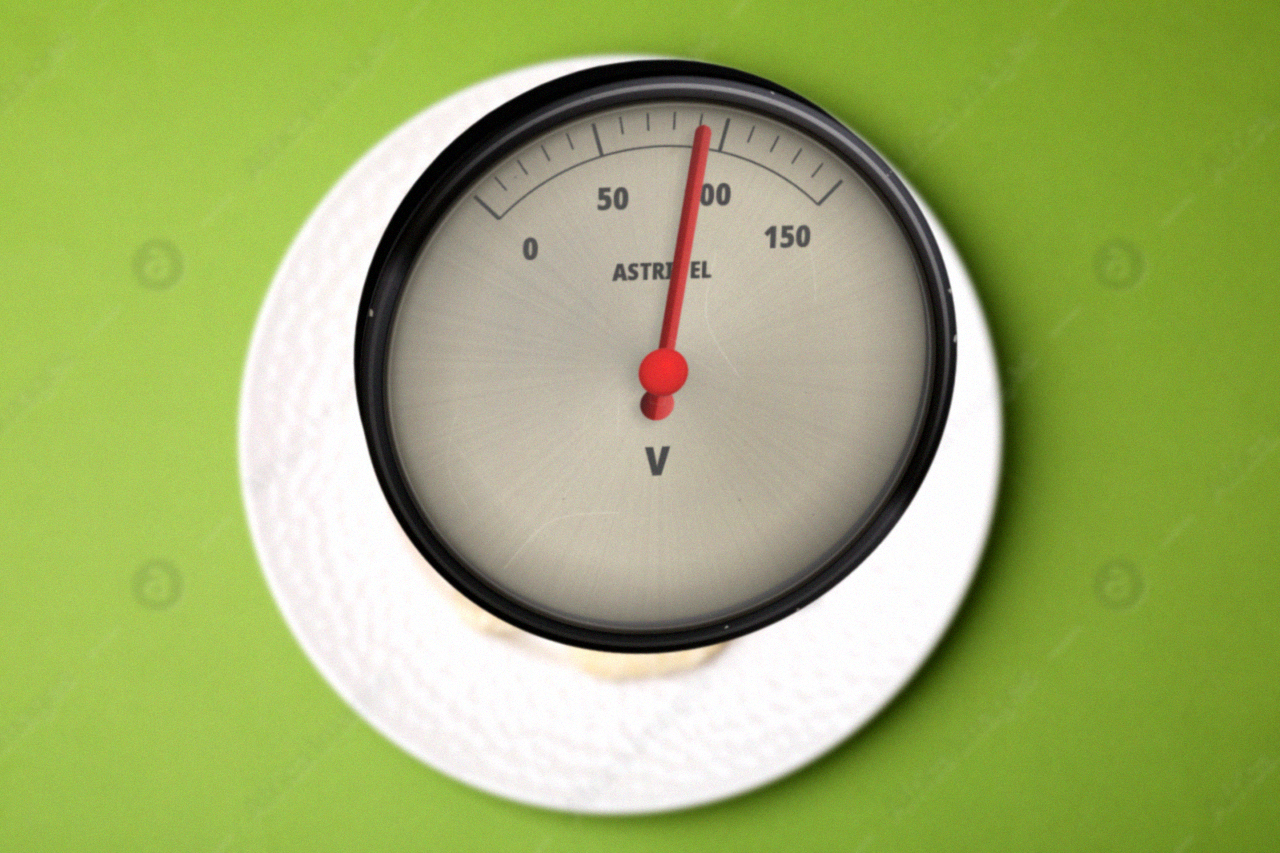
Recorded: value=90 unit=V
